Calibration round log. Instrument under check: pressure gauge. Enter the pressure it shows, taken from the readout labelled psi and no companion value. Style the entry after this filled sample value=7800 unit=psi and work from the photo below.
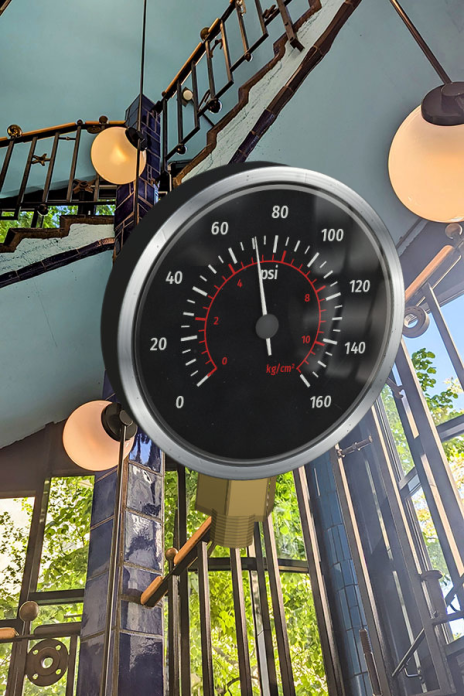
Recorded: value=70 unit=psi
